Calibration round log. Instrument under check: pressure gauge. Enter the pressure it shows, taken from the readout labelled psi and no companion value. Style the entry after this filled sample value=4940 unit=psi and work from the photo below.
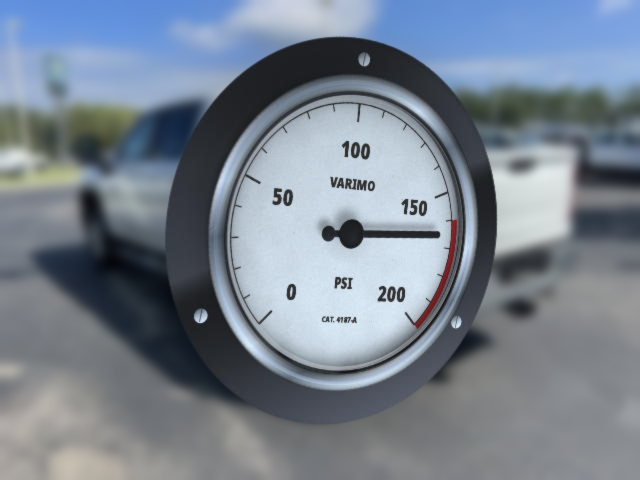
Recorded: value=165 unit=psi
